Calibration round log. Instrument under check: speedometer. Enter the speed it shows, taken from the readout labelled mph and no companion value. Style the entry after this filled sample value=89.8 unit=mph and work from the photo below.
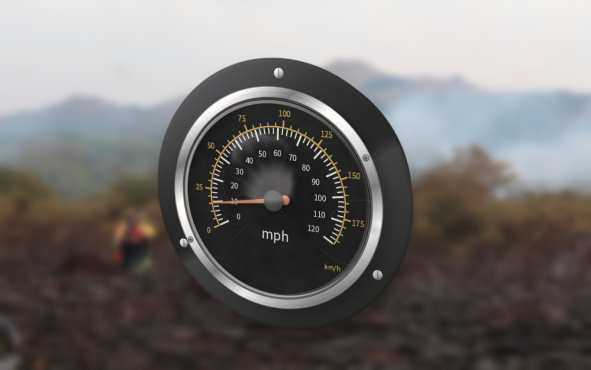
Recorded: value=10 unit=mph
